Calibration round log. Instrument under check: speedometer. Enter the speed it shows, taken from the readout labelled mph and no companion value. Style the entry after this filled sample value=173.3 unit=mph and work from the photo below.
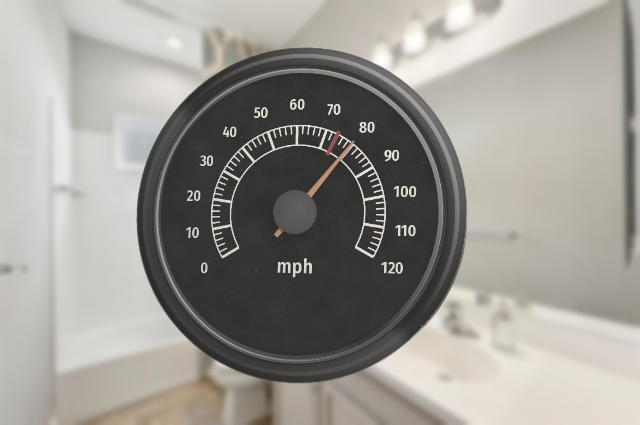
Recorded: value=80 unit=mph
